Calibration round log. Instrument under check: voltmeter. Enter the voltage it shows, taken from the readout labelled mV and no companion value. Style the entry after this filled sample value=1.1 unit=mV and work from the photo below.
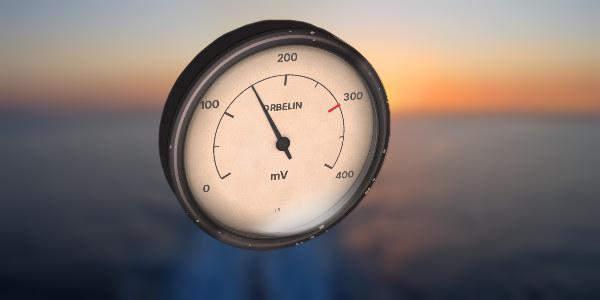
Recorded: value=150 unit=mV
